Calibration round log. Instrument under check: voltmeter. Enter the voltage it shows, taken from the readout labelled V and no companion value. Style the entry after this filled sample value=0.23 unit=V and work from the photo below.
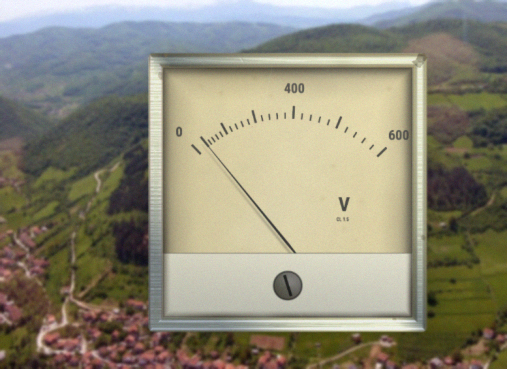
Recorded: value=100 unit=V
